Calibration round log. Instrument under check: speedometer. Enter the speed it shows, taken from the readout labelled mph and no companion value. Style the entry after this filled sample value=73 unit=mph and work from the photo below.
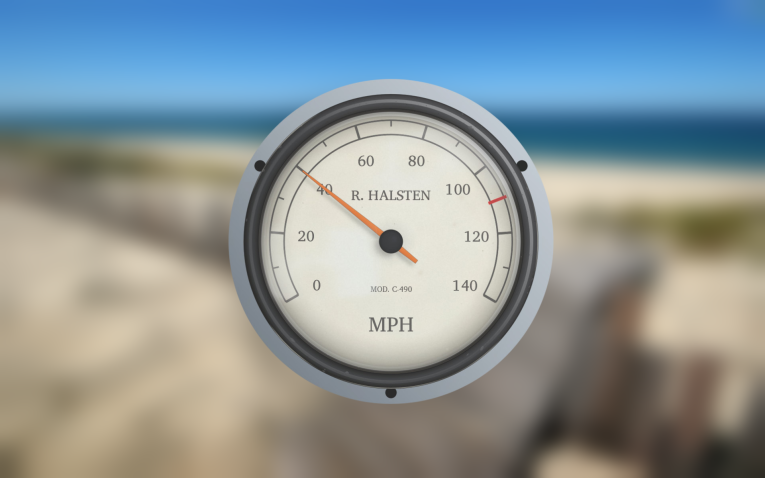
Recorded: value=40 unit=mph
